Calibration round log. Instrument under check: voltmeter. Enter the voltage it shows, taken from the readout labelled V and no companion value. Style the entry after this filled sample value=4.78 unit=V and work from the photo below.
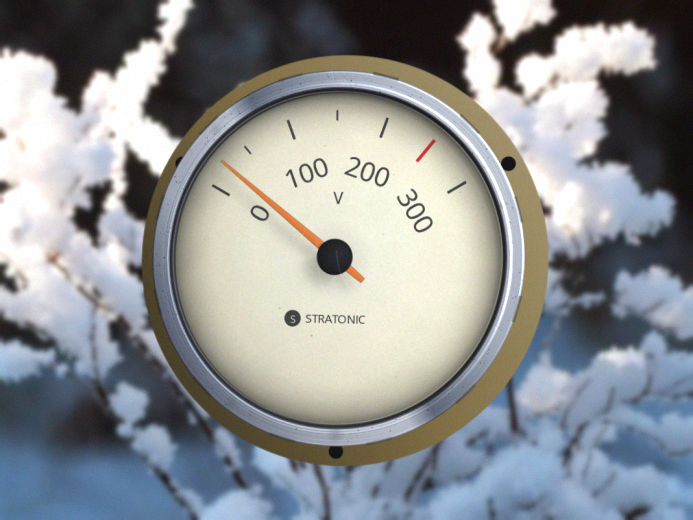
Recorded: value=25 unit=V
